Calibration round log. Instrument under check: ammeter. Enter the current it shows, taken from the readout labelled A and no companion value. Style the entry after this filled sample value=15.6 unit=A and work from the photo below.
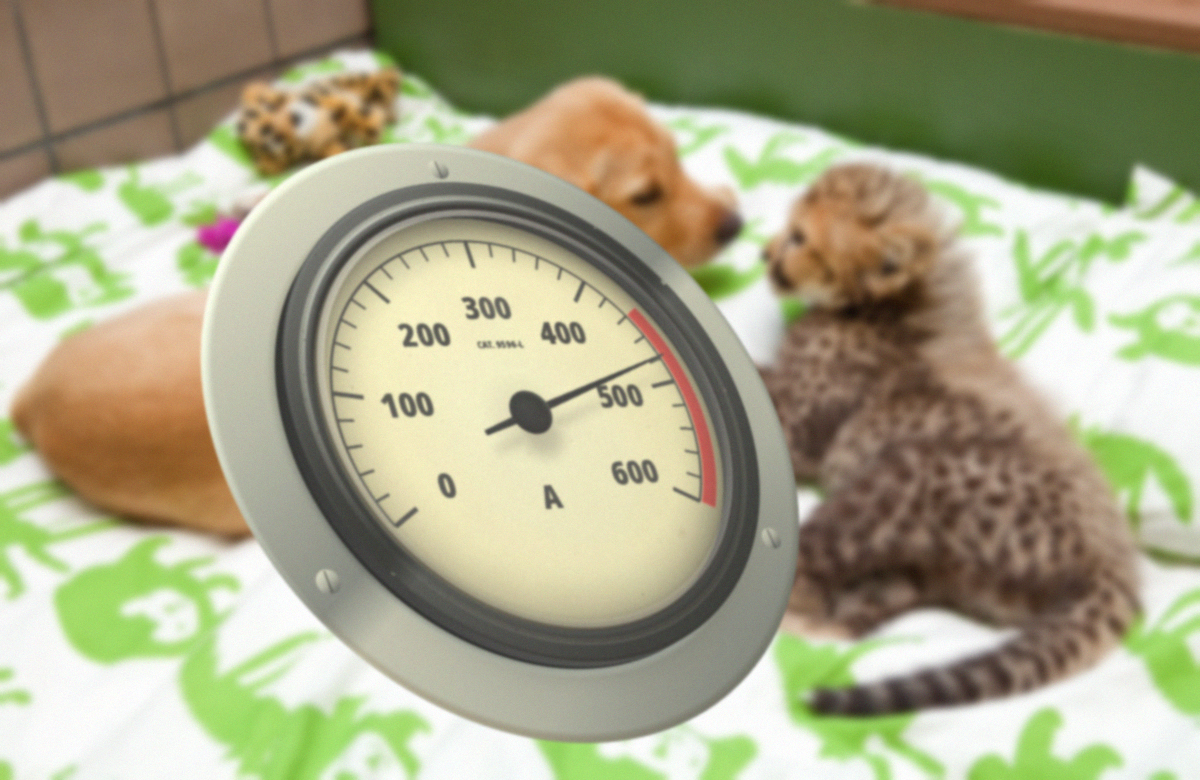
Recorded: value=480 unit=A
